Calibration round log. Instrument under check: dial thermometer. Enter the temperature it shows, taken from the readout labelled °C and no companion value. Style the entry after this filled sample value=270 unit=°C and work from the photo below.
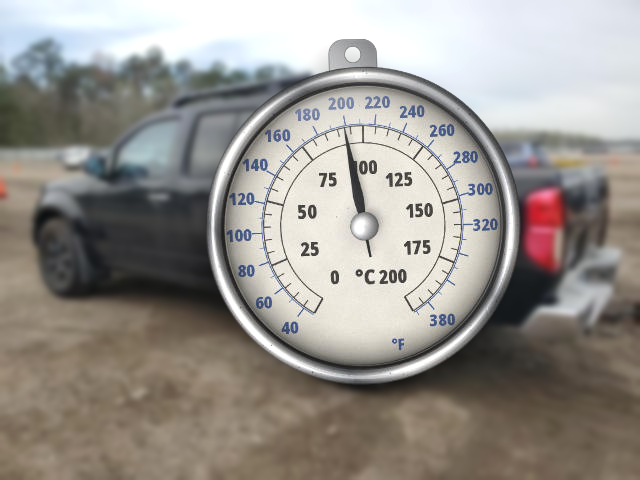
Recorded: value=92.5 unit=°C
